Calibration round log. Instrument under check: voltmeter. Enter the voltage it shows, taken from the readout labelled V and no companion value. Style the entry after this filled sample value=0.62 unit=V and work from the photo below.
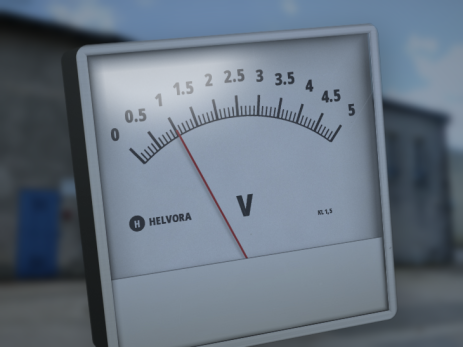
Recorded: value=1 unit=V
